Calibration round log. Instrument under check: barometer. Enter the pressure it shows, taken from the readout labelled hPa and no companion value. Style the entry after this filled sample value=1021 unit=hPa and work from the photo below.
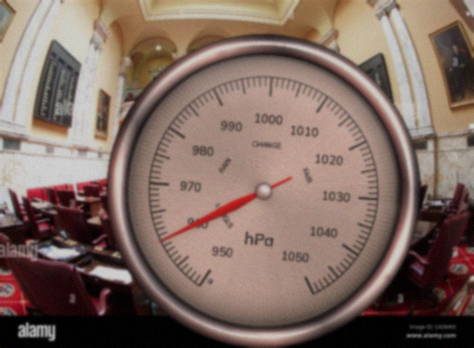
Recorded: value=960 unit=hPa
